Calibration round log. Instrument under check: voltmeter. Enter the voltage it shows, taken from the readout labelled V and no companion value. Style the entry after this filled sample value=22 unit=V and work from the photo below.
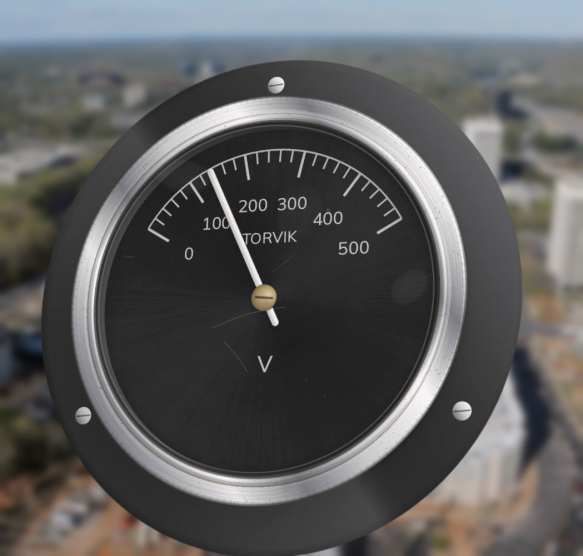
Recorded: value=140 unit=V
